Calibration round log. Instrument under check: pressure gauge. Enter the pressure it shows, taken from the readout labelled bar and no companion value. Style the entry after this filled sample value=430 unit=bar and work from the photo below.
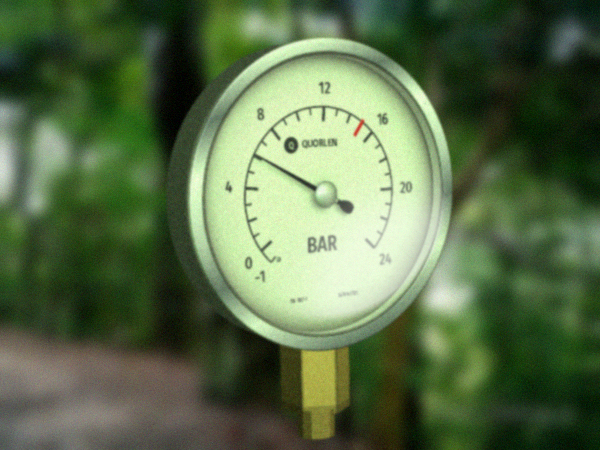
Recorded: value=6 unit=bar
